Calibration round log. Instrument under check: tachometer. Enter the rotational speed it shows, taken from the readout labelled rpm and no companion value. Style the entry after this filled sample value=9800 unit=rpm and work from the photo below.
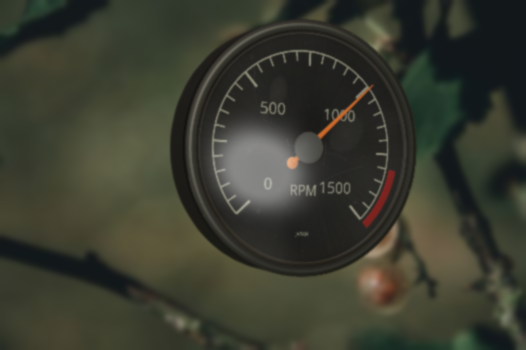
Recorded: value=1000 unit=rpm
